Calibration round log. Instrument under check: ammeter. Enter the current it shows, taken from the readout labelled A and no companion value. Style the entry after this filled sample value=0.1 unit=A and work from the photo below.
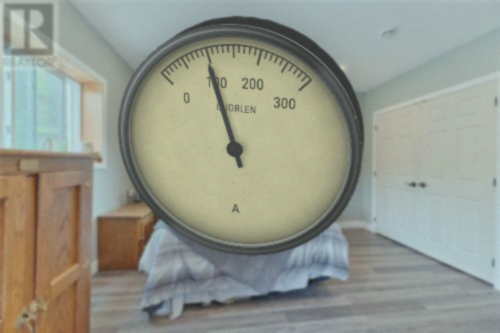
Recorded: value=100 unit=A
